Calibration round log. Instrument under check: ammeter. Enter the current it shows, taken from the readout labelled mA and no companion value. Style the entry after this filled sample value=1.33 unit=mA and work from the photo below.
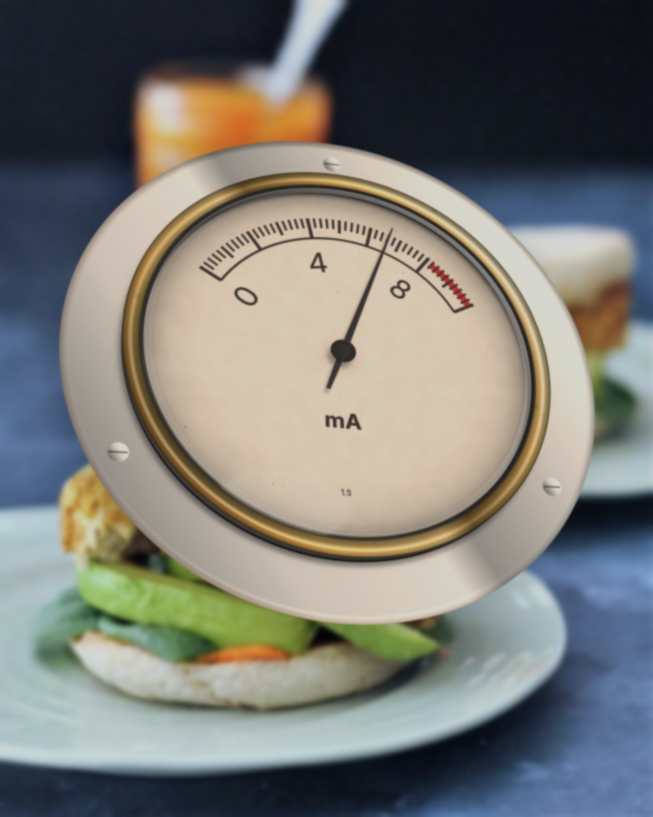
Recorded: value=6.6 unit=mA
